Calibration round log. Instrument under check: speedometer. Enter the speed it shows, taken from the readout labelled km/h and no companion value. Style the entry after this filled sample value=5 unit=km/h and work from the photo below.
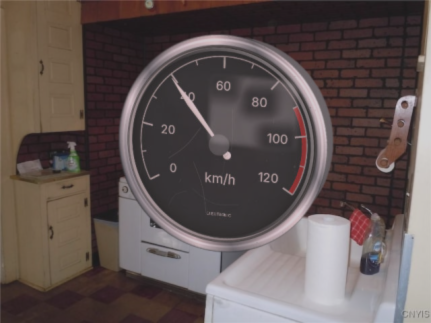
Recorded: value=40 unit=km/h
